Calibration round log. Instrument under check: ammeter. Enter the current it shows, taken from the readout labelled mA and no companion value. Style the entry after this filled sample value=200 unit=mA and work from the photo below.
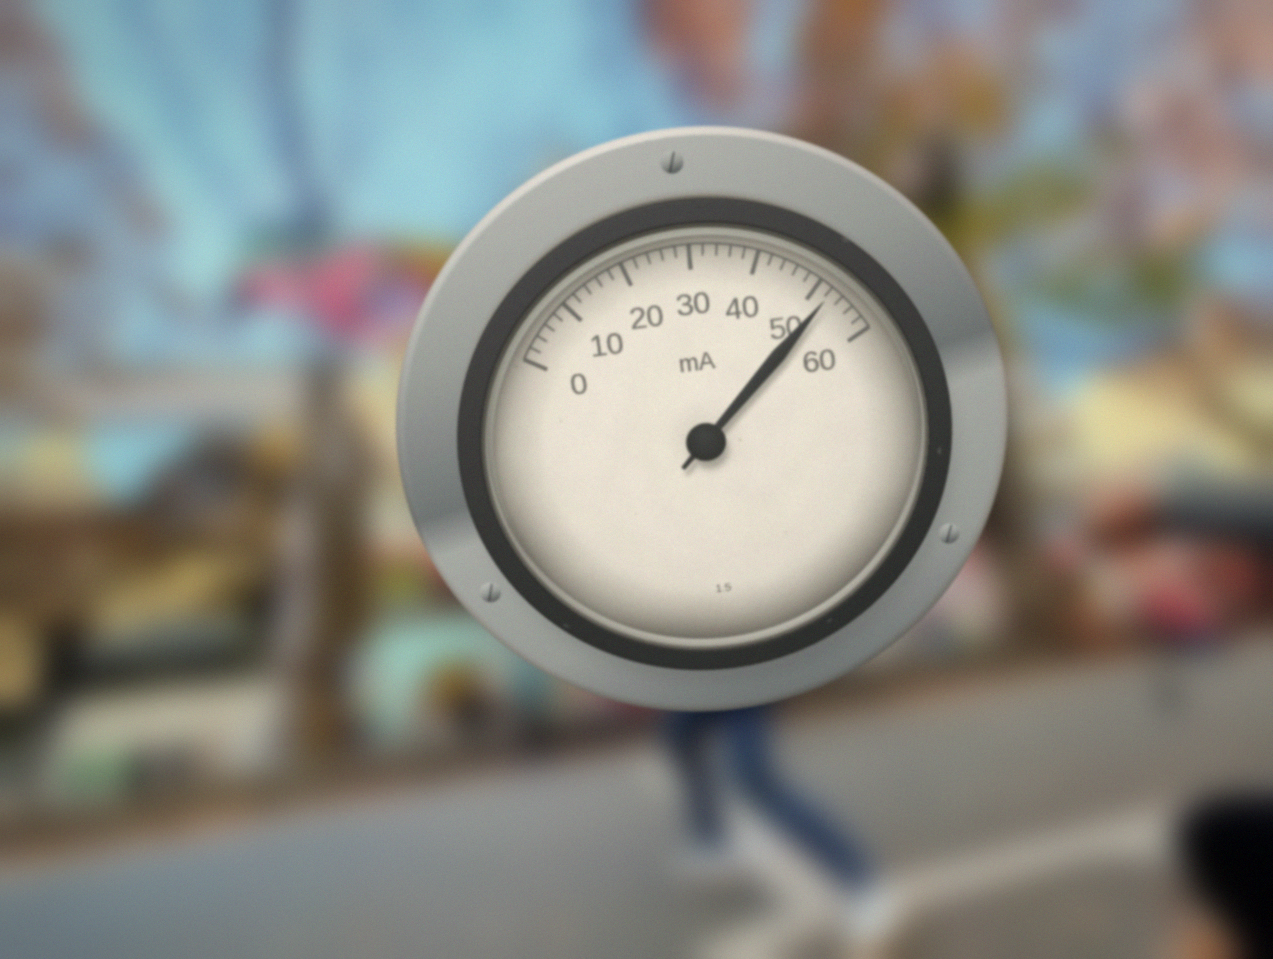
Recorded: value=52 unit=mA
